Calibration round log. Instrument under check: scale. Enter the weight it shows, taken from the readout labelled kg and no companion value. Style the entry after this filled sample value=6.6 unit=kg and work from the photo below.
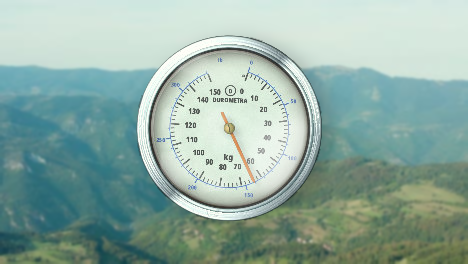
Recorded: value=64 unit=kg
